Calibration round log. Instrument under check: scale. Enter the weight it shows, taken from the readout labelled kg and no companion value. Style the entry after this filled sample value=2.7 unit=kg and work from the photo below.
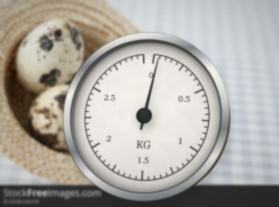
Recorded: value=0.05 unit=kg
